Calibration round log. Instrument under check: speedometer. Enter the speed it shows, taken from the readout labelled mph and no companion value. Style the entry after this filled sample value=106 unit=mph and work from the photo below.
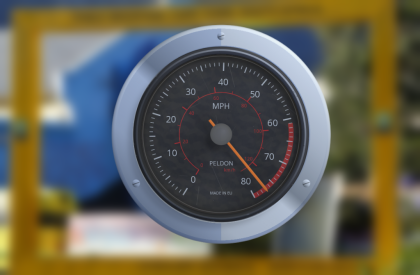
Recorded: value=77 unit=mph
